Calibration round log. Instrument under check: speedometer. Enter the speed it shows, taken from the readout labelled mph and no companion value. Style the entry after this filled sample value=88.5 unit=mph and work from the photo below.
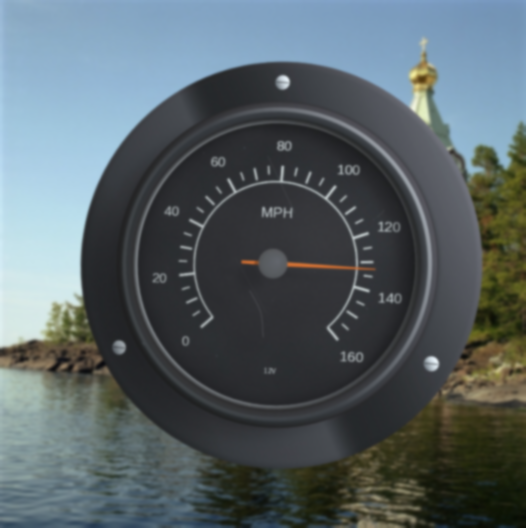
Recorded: value=132.5 unit=mph
